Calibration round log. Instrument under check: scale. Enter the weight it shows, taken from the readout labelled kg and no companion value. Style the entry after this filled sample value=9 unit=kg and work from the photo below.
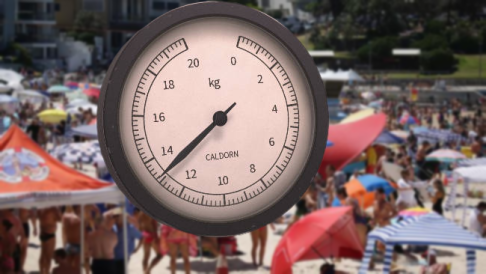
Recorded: value=13.2 unit=kg
